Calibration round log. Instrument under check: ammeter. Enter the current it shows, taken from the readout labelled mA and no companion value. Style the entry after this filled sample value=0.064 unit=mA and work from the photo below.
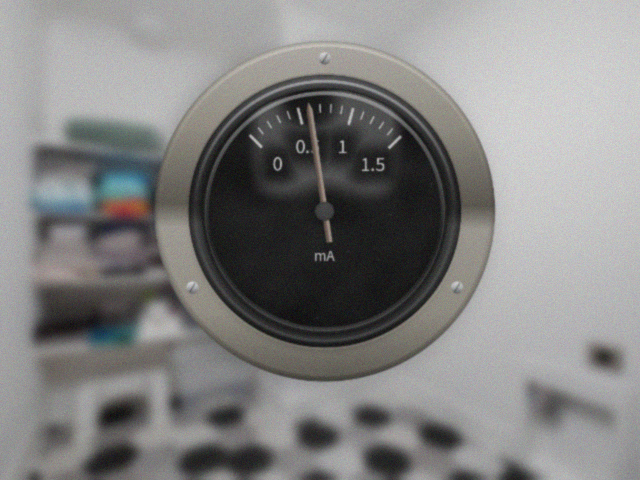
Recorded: value=0.6 unit=mA
